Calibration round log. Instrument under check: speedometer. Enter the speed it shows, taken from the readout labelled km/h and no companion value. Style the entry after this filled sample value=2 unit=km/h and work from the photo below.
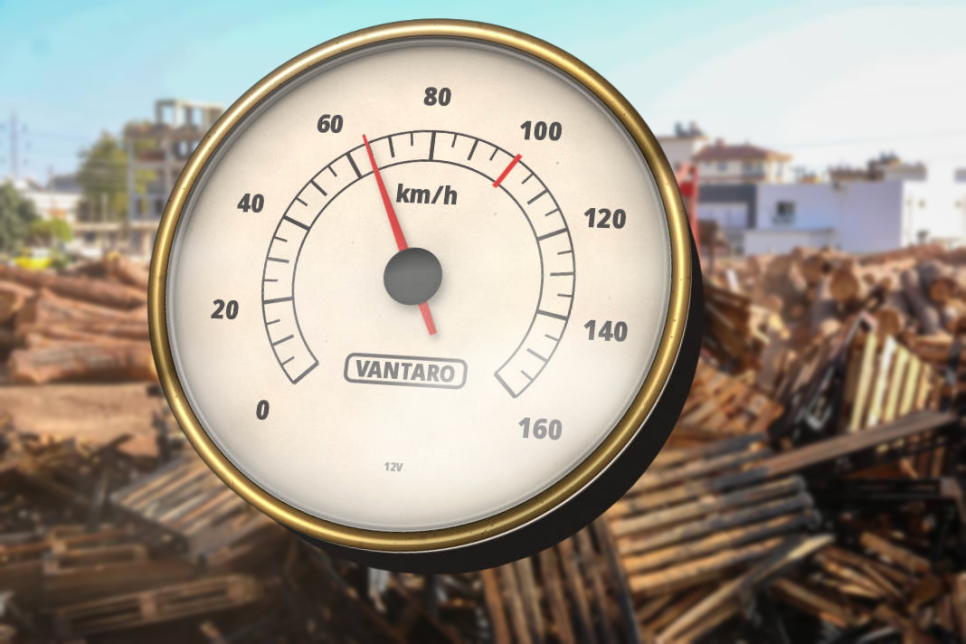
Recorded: value=65 unit=km/h
